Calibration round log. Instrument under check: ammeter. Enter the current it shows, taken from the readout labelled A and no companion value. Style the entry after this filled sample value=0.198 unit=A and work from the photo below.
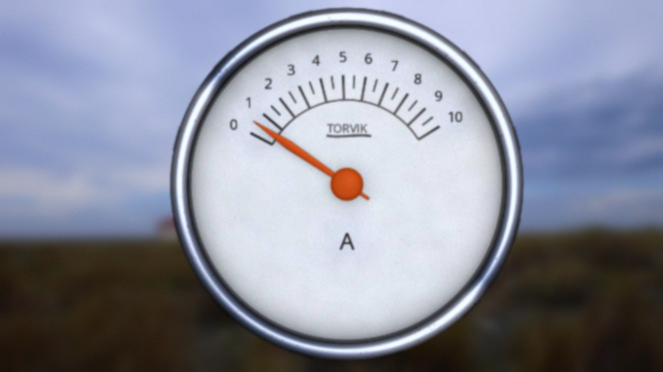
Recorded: value=0.5 unit=A
